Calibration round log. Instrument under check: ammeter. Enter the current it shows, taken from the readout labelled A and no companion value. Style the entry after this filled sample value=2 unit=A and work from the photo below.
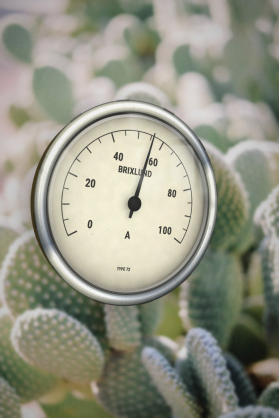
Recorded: value=55 unit=A
